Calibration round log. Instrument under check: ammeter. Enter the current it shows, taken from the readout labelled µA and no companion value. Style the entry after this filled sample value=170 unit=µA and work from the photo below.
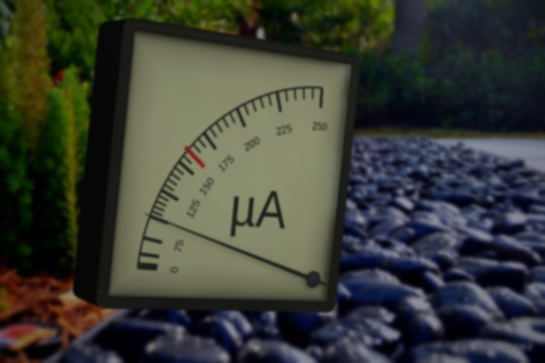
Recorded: value=100 unit=µA
